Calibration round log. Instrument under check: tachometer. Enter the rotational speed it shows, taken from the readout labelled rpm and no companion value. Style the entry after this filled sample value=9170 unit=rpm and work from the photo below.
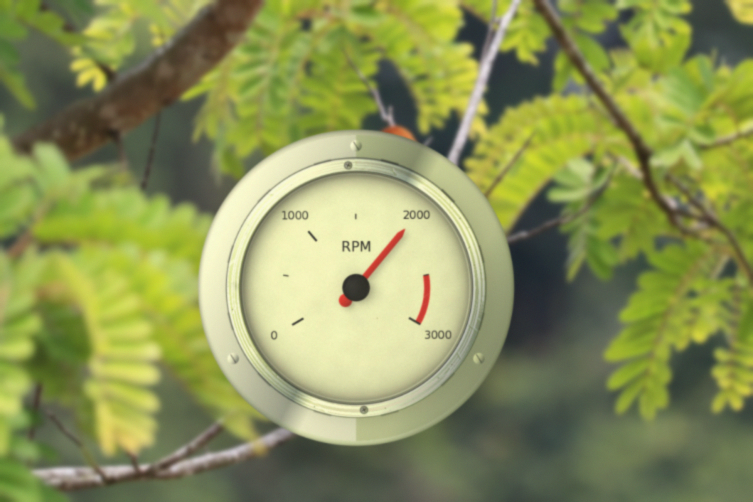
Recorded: value=2000 unit=rpm
